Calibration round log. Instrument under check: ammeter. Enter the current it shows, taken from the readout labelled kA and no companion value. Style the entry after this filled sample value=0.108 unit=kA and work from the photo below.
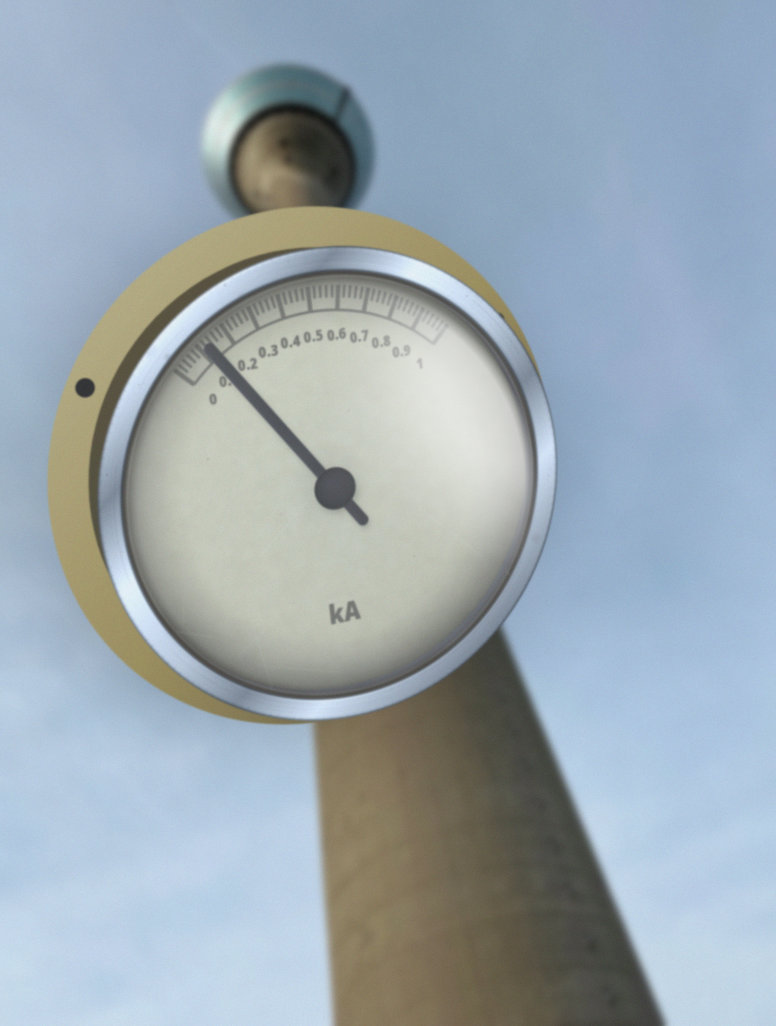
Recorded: value=0.12 unit=kA
